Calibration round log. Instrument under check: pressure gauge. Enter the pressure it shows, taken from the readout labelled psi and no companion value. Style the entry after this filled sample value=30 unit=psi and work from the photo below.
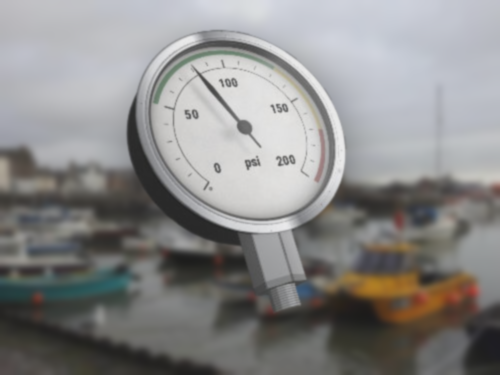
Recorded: value=80 unit=psi
